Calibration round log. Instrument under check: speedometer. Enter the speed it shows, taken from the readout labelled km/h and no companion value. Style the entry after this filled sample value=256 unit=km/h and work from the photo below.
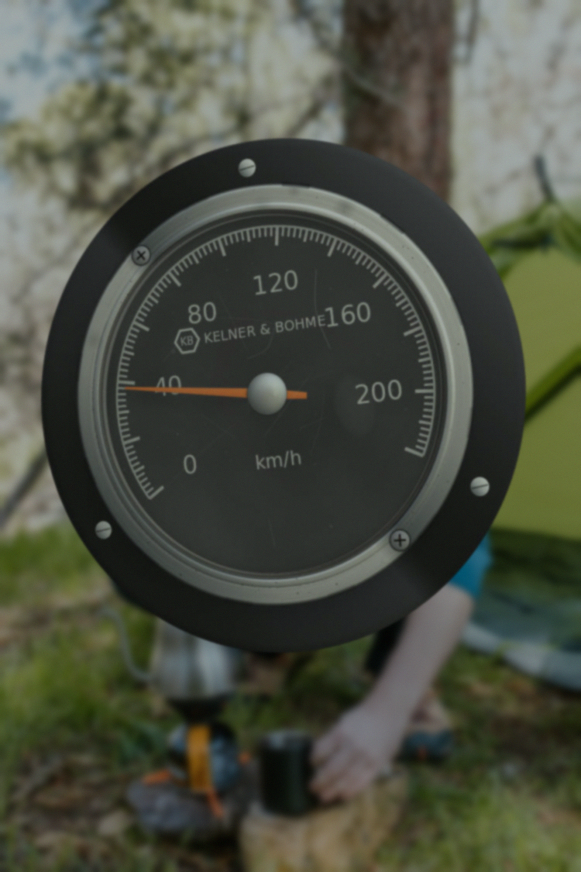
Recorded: value=38 unit=km/h
